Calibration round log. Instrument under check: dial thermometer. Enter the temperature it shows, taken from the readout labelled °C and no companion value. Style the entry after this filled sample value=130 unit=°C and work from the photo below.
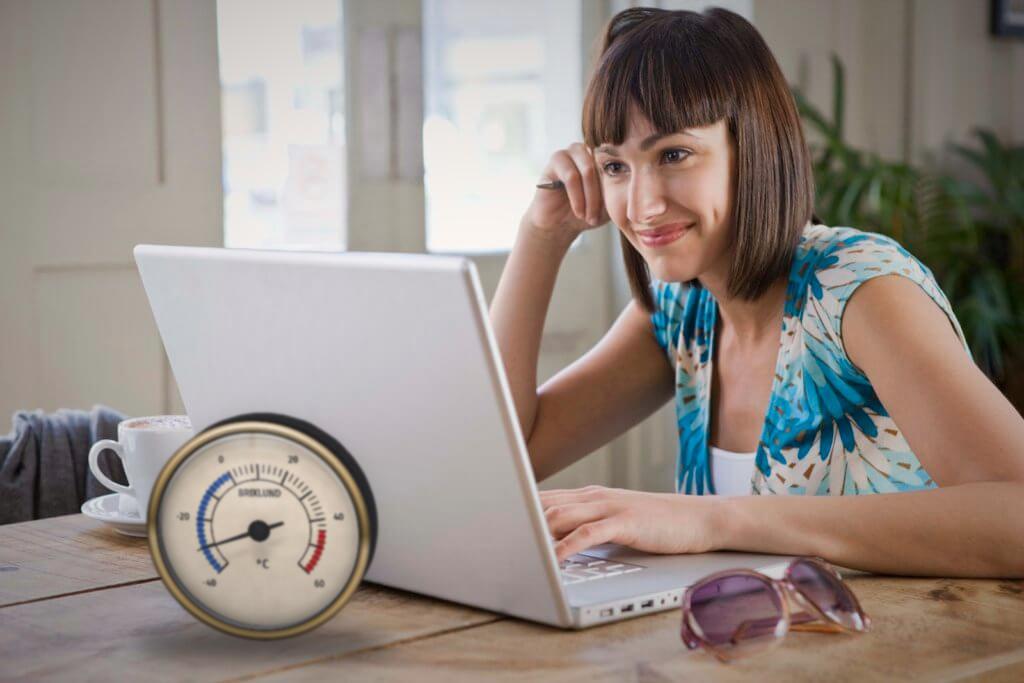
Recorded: value=-30 unit=°C
